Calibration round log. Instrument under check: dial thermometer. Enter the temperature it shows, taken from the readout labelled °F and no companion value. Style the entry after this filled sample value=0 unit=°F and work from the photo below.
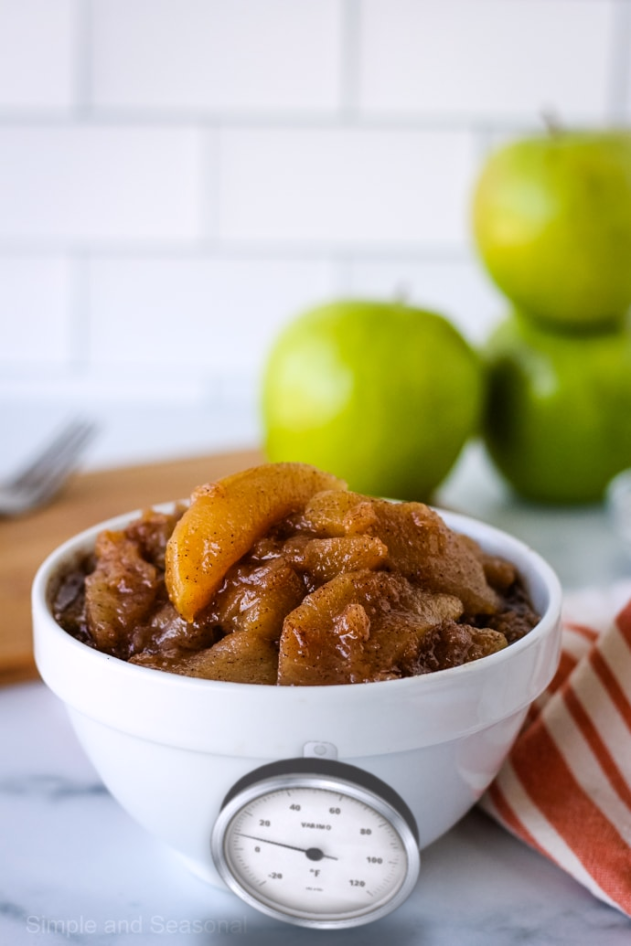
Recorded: value=10 unit=°F
